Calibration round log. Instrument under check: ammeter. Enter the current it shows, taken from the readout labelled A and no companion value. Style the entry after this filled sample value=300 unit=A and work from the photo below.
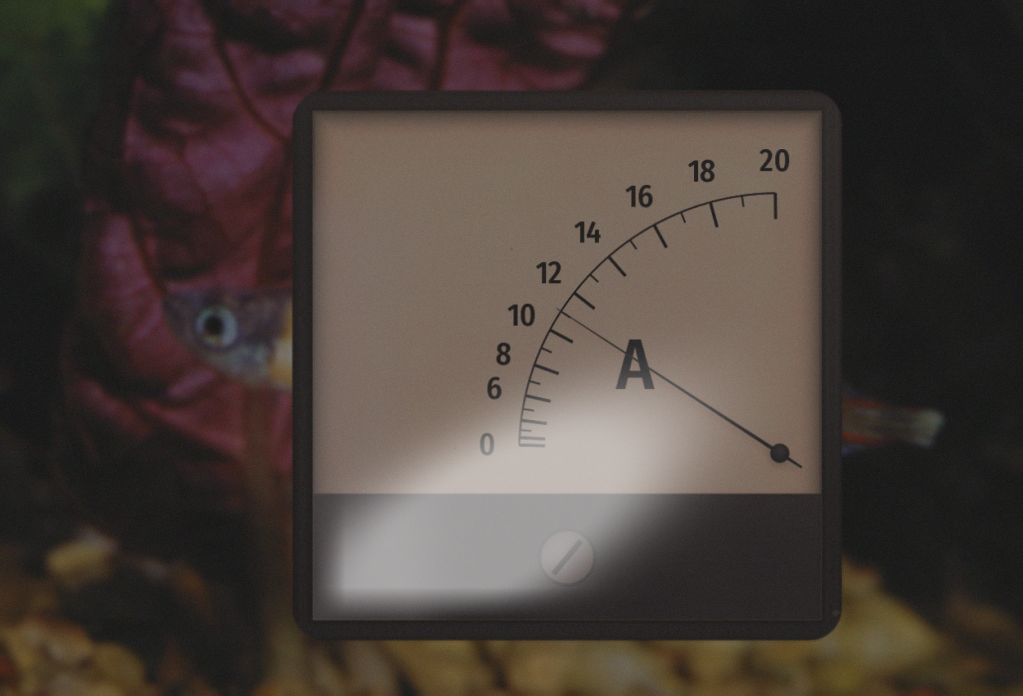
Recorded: value=11 unit=A
